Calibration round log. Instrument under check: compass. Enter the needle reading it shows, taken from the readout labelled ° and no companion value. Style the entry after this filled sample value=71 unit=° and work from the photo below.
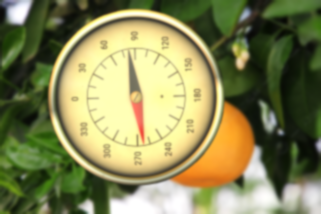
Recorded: value=262.5 unit=°
